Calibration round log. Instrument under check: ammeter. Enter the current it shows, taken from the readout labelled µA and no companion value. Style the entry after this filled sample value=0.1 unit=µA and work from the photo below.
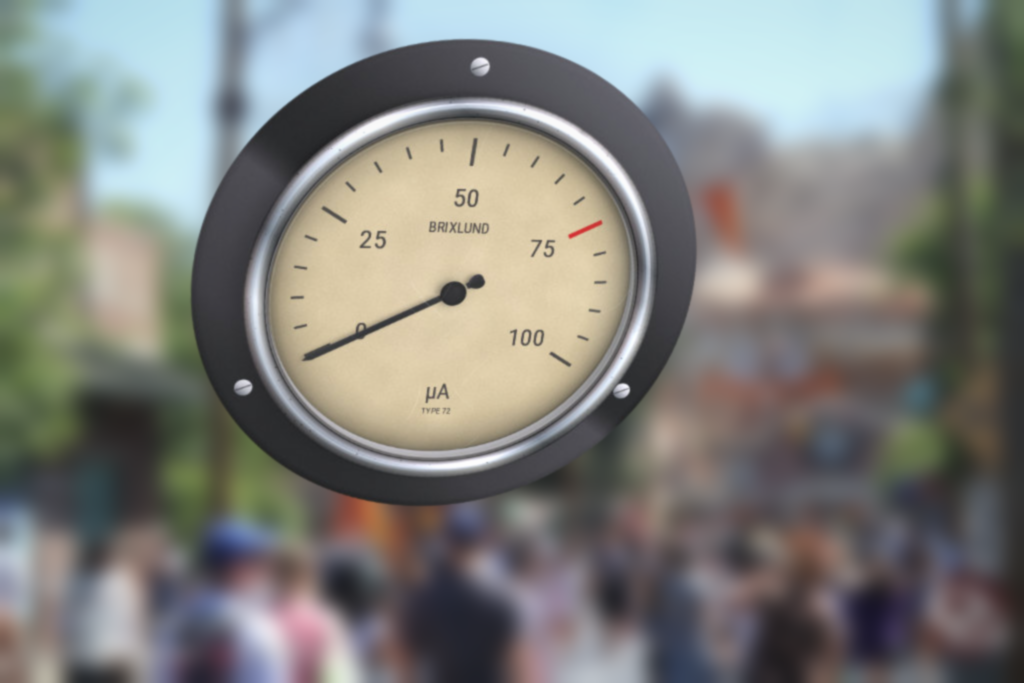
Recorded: value=0 unit=µA
